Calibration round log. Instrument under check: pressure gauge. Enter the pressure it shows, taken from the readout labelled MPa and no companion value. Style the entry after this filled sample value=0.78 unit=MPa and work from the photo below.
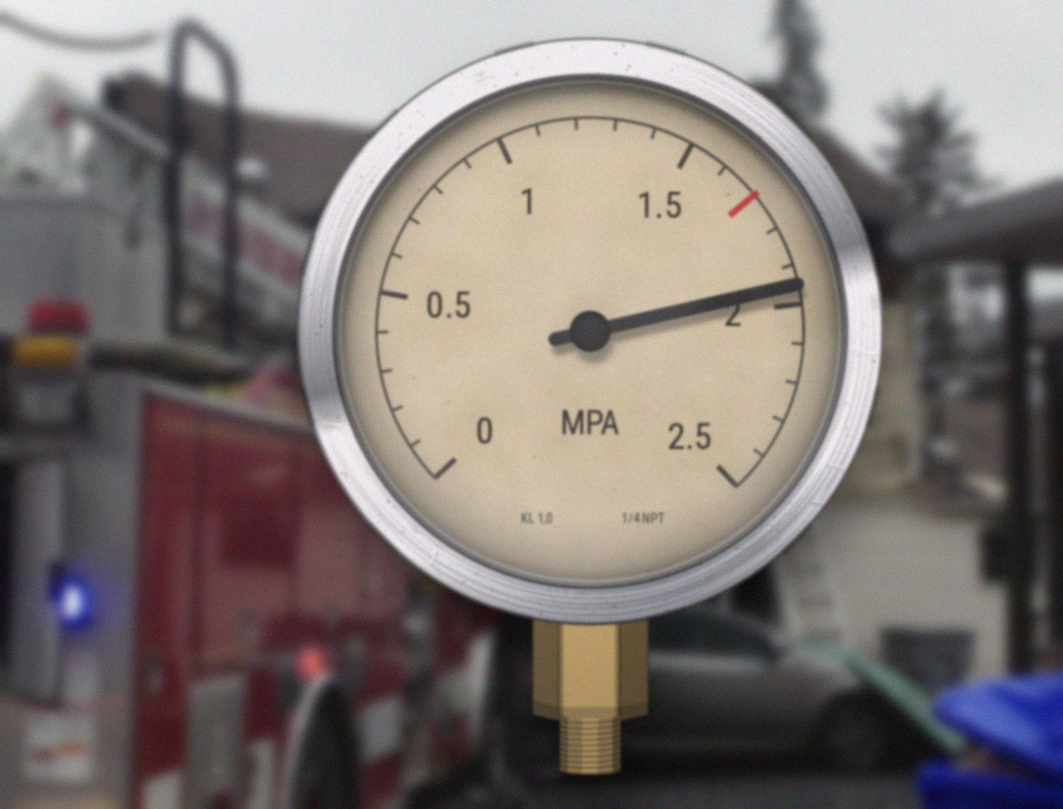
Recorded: value=1.95 unit=MPa
